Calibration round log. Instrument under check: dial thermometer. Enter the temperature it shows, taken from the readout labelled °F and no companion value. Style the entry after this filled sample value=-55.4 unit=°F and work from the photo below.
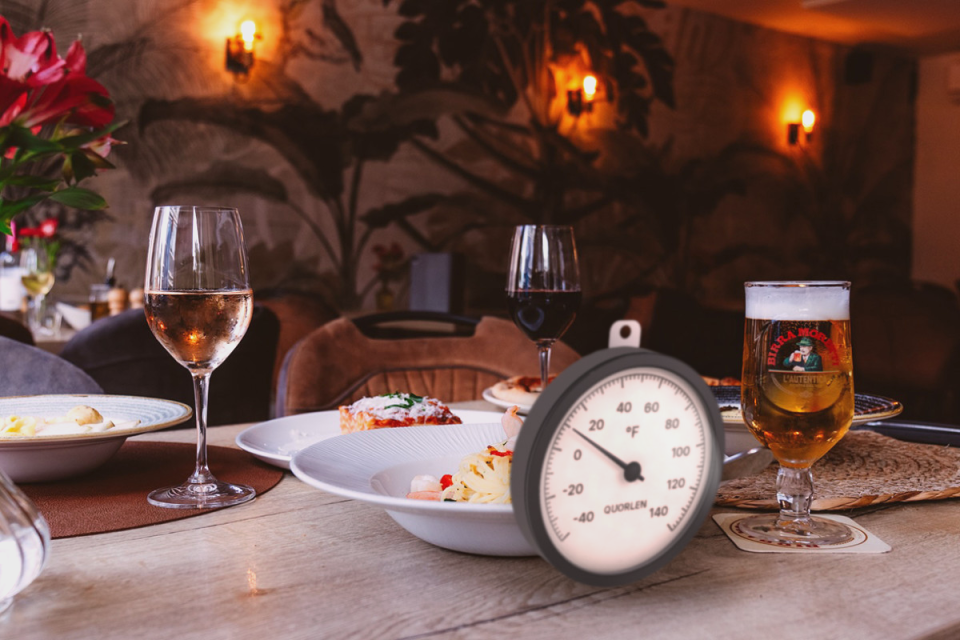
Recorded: value=10 unit=°F
